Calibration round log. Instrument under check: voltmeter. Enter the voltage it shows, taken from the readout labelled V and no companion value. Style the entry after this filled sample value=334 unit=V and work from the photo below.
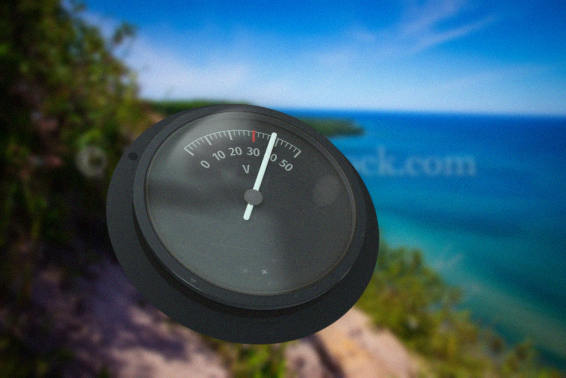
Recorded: value=38 unit=V
